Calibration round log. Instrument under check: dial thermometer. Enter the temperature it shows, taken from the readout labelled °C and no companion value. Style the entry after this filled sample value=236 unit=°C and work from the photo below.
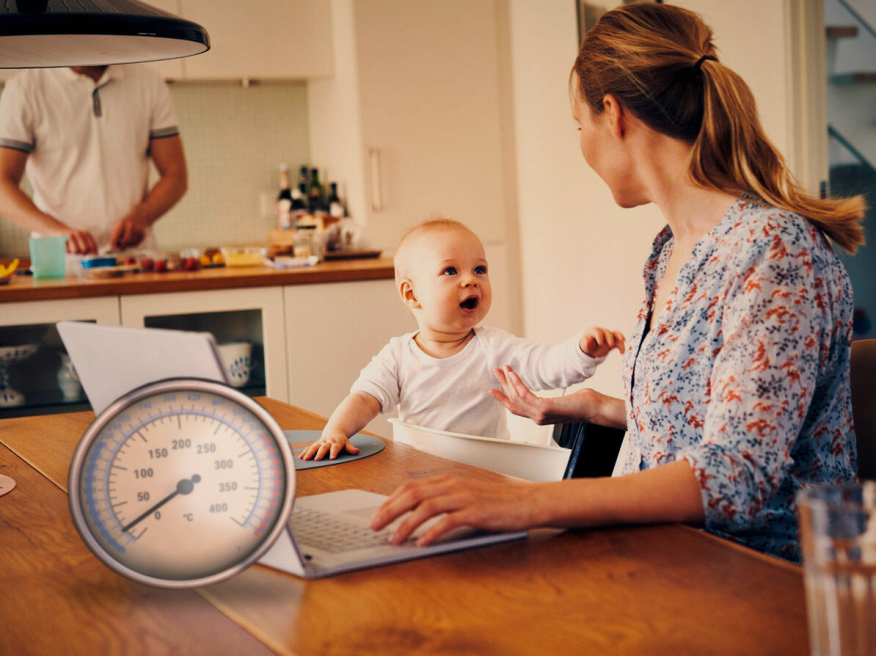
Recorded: value=20 unit=°C
